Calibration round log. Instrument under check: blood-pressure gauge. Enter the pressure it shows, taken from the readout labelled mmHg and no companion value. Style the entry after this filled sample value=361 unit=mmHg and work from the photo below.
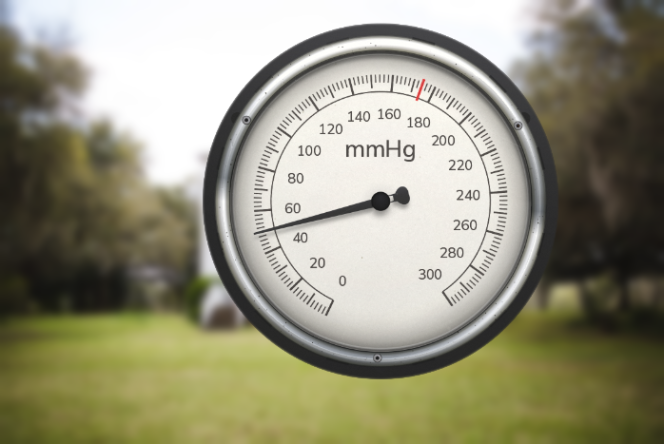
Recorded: value=50 unit=mmHg
